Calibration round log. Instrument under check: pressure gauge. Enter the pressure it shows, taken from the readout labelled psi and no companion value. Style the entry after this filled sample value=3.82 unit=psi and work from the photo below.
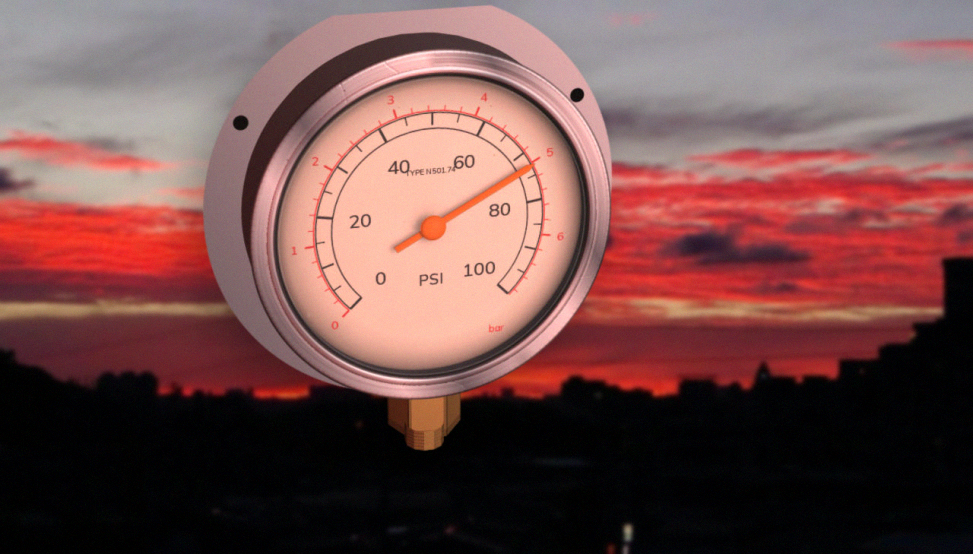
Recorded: value=72.5 unit=psi
